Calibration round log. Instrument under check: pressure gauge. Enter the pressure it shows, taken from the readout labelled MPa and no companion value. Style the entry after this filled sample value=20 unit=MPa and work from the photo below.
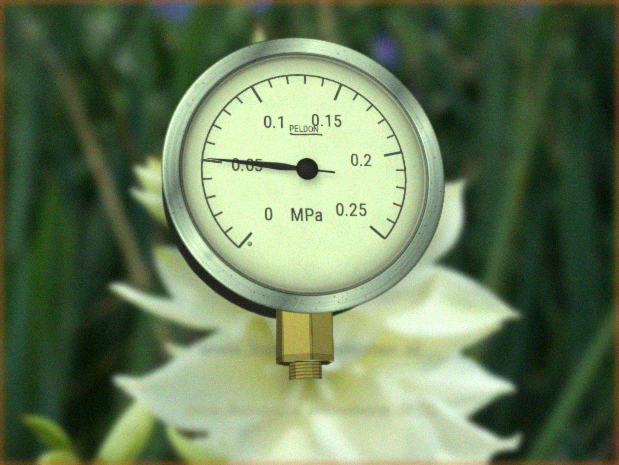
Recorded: value=0.05 unit=MPa
